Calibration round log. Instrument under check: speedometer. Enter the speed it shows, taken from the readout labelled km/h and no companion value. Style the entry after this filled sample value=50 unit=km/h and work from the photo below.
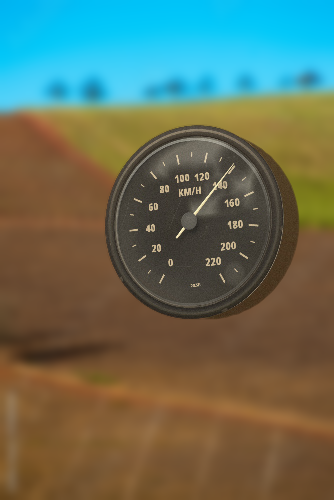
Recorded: value=140 unit=km/h
